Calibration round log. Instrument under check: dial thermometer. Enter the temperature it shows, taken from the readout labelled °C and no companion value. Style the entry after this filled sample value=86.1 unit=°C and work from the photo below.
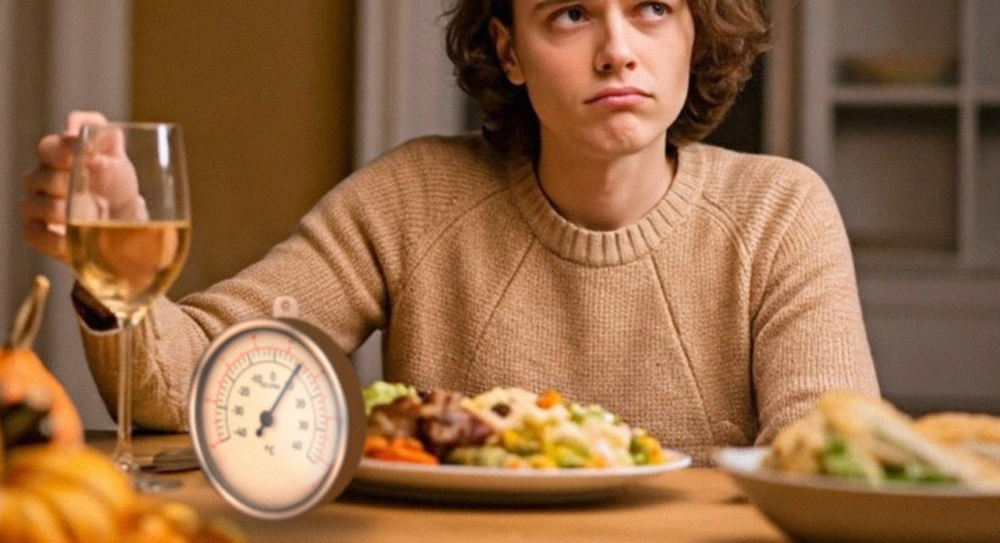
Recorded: value=10 unit=°C
